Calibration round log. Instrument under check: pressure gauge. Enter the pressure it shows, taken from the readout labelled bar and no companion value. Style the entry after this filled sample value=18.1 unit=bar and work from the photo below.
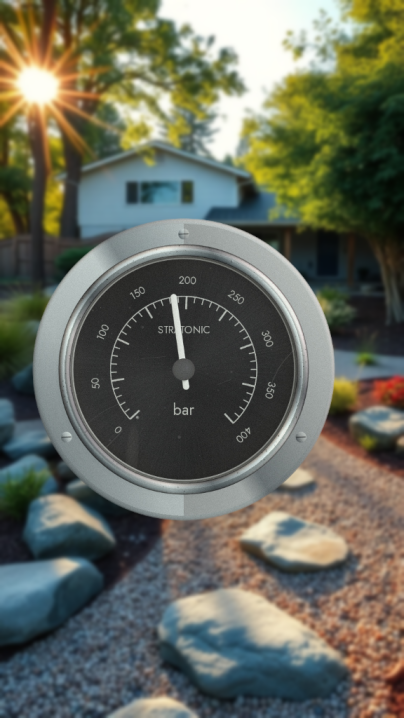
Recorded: value=185 unit=bar
